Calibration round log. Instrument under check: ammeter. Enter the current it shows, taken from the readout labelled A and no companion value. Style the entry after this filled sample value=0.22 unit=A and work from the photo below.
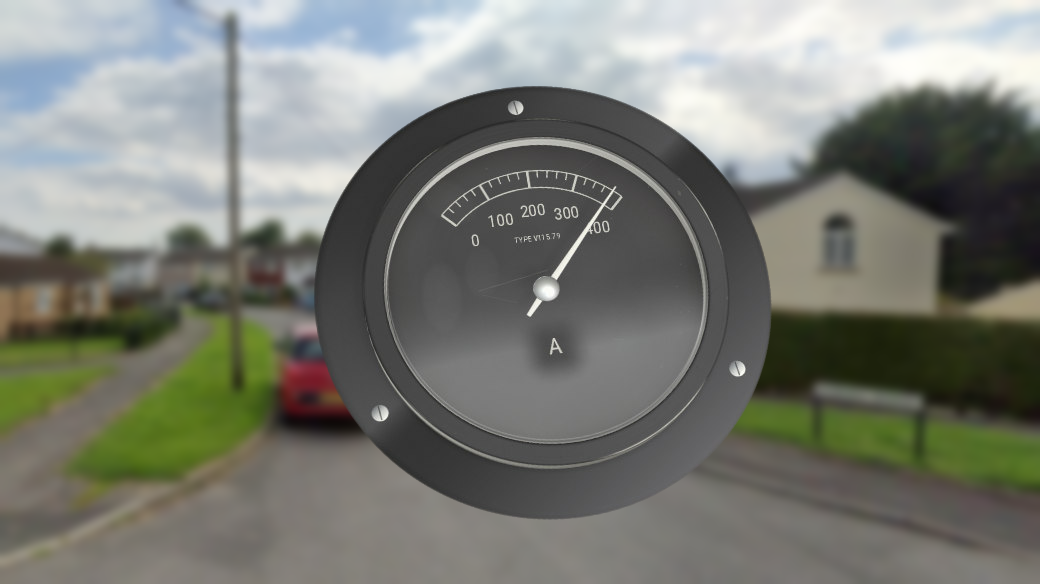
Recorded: value=380 unit=A
